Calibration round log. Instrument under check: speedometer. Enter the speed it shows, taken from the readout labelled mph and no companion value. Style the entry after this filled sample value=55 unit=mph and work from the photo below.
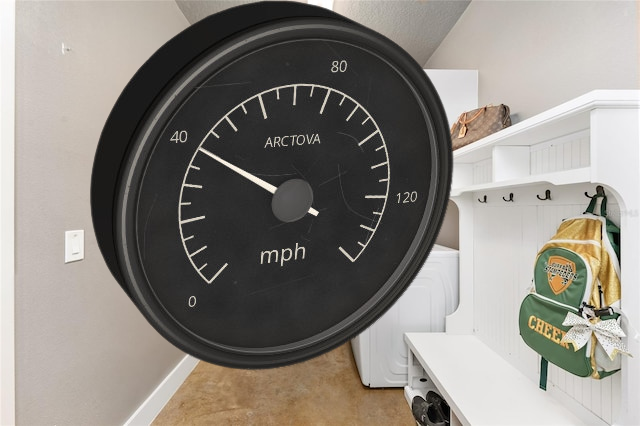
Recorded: value=40 unit=mph
